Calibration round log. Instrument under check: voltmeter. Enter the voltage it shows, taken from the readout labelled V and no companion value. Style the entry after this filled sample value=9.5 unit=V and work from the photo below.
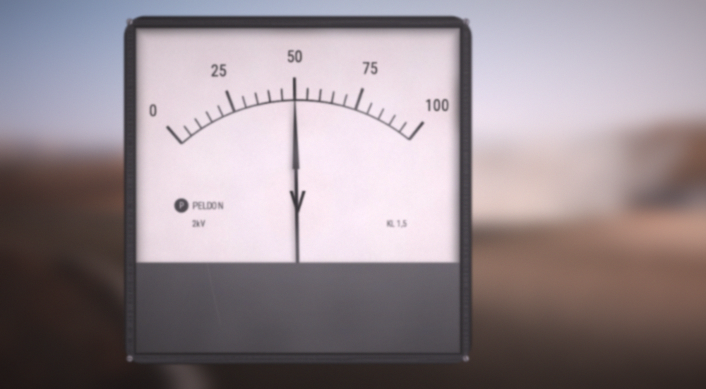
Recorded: value=50 unit=V
